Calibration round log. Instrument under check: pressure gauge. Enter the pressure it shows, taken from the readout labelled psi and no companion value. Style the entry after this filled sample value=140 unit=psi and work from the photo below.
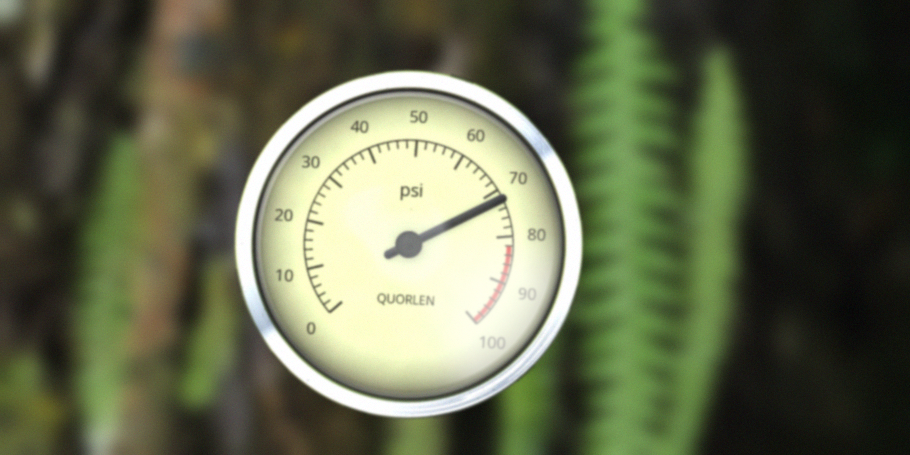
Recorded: value=72 unit=psi
